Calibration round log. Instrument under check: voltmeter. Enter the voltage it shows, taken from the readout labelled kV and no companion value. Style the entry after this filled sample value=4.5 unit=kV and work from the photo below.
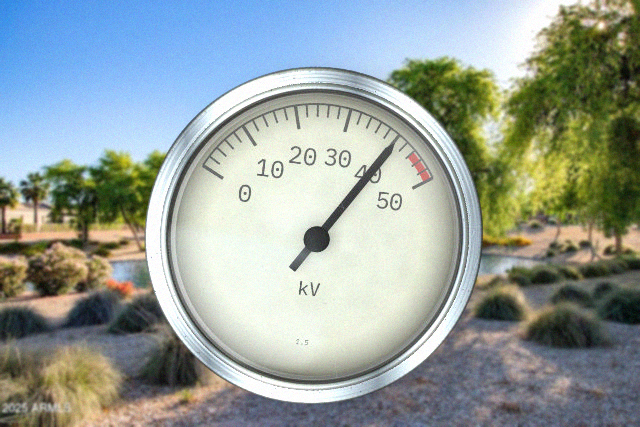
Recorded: value=40 unit=kV
